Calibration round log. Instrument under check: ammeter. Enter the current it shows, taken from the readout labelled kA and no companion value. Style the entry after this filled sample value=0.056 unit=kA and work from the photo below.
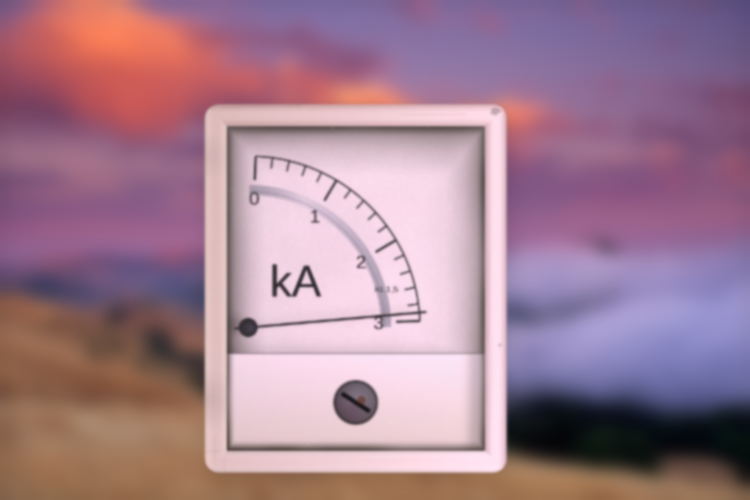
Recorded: value=2.9 unit=kA
